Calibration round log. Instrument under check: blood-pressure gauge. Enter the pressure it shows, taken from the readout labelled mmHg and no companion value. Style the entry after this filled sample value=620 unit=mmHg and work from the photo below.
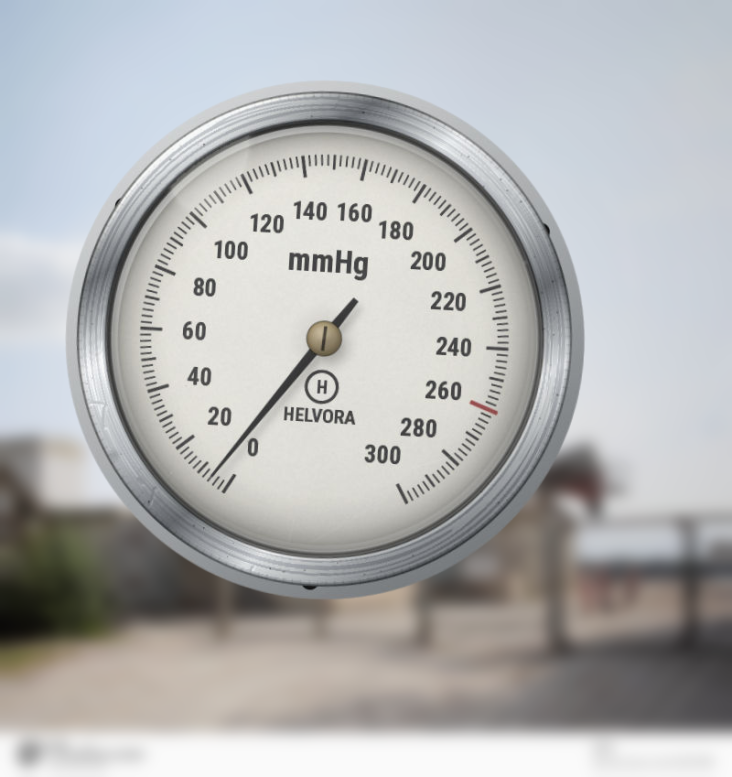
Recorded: value=6 unit=mmHg
